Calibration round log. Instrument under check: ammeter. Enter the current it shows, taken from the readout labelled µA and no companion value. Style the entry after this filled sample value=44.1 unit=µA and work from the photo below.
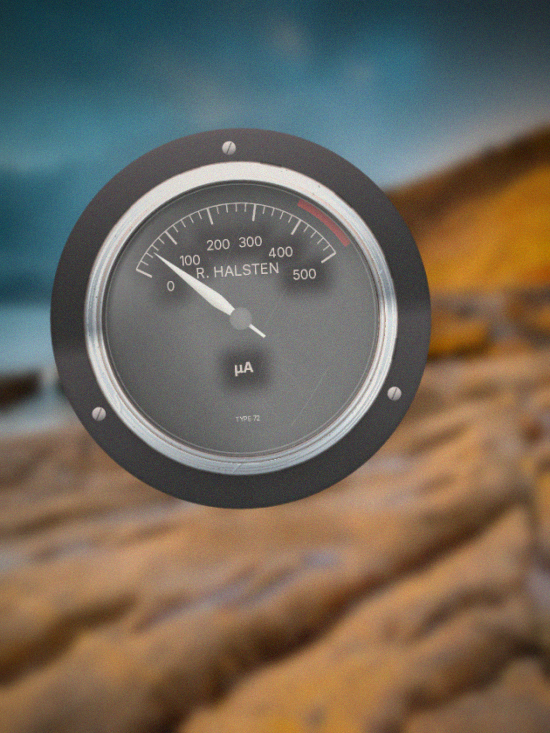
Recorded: value=50 unit=µA
